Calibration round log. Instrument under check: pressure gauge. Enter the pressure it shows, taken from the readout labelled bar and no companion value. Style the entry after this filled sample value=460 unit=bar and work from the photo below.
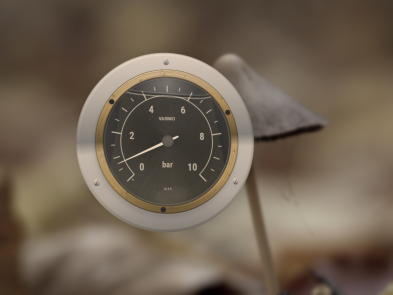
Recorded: value=0.75 unit=bar
